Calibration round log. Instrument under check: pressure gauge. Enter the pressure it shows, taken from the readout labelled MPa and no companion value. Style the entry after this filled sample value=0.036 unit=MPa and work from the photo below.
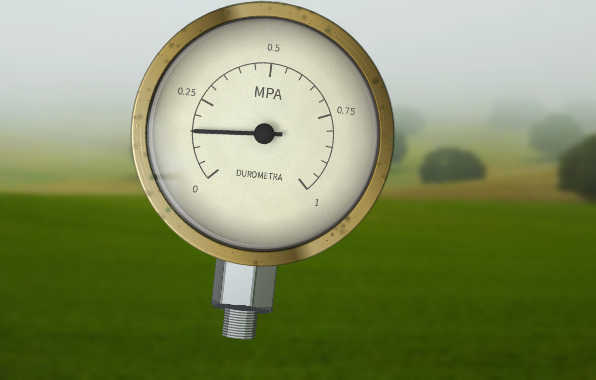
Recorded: value=0.15 unit=MPa
